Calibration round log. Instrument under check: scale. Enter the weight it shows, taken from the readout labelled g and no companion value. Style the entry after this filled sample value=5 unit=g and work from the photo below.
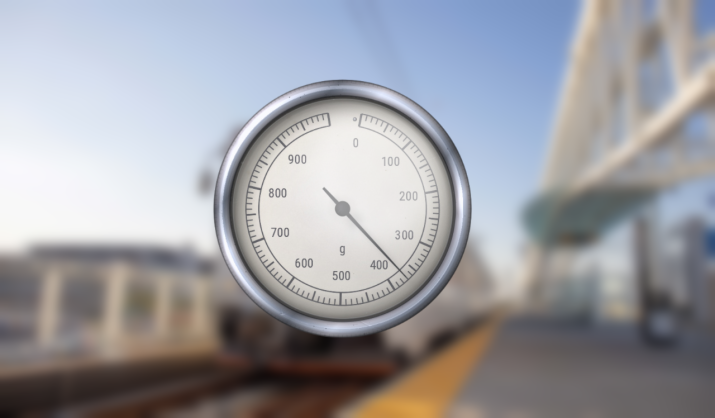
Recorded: value=370 unit=g
